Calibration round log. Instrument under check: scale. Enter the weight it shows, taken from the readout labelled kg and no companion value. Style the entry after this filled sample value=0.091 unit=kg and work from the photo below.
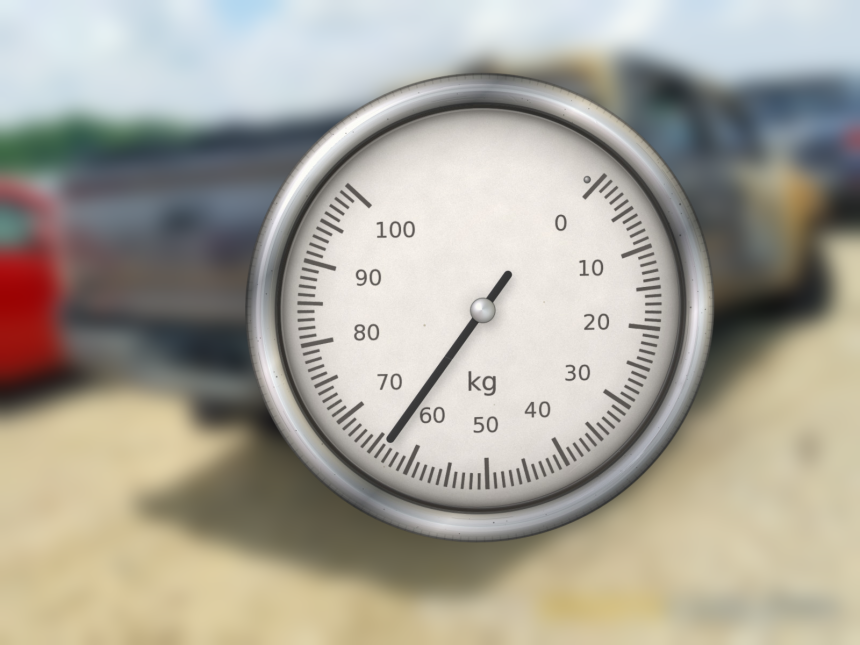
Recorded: value=64 unit=kg
